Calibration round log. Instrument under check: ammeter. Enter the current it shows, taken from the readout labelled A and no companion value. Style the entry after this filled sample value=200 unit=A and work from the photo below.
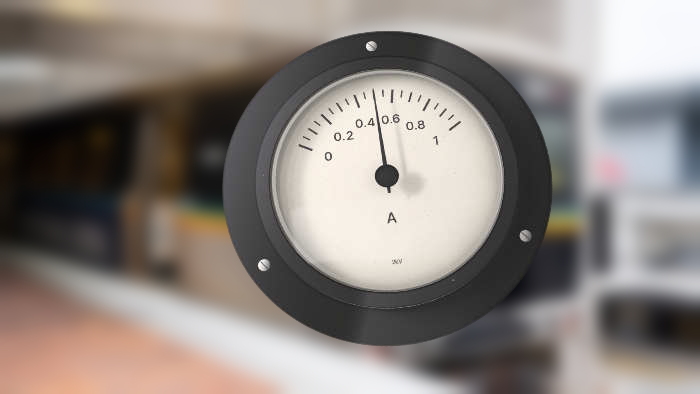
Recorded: value=0.5 unit=A
